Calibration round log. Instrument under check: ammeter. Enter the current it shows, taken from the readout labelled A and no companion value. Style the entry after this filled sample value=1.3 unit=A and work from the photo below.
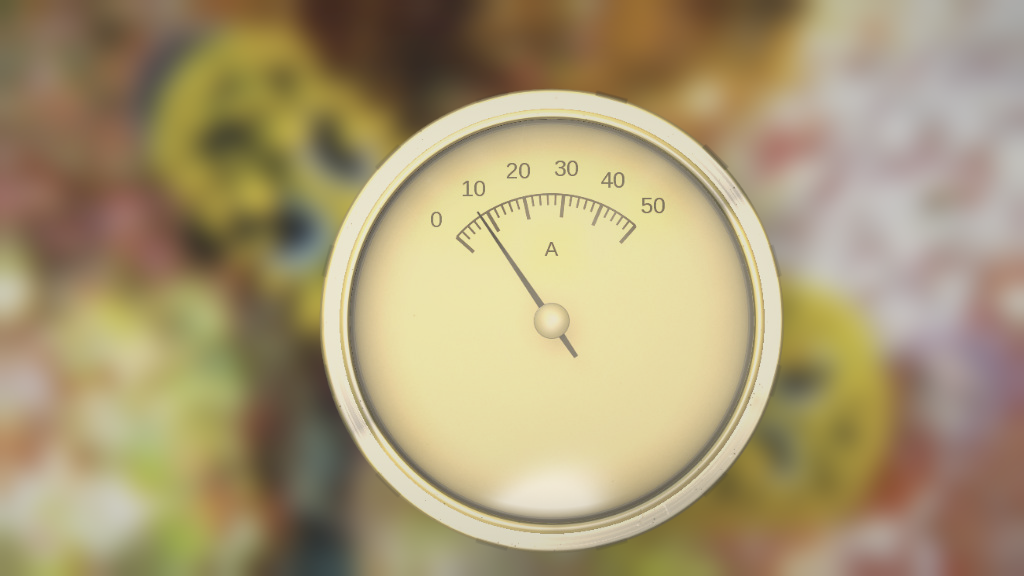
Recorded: value=8 unit=A
